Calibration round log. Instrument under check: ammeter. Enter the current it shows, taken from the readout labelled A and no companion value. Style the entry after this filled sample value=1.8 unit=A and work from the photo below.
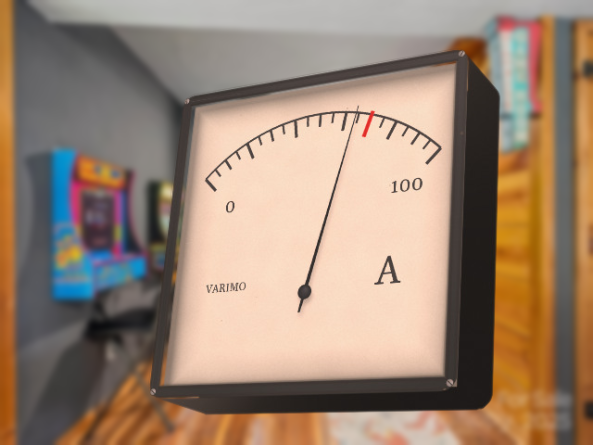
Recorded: value=65 unit=A
